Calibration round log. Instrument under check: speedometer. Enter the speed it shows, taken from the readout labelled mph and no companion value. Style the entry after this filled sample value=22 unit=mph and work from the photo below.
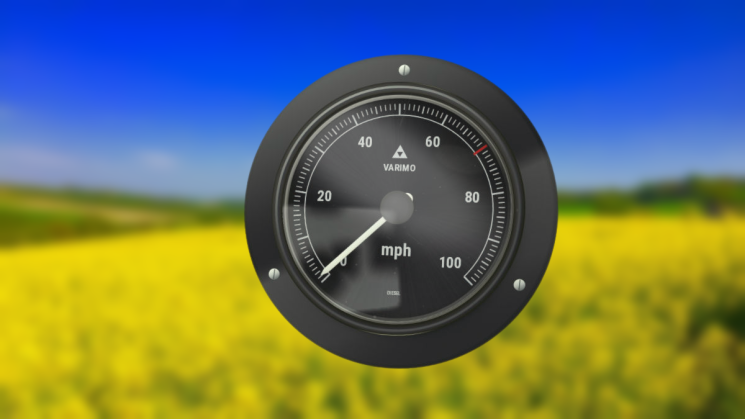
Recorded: value=1 unit=mph
